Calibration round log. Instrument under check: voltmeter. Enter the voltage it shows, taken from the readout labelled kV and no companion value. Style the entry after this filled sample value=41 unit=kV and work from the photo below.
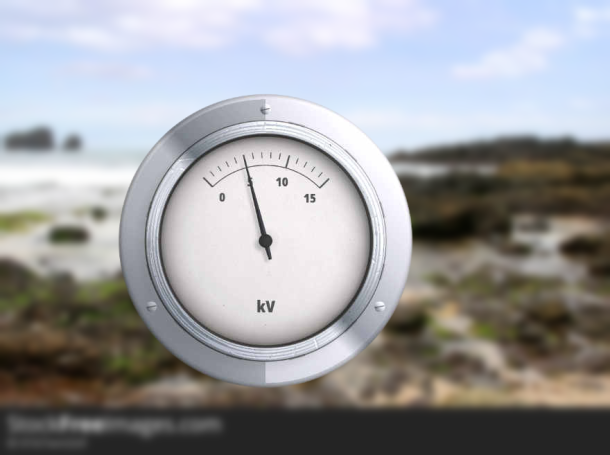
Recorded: value=5 unit=kV
